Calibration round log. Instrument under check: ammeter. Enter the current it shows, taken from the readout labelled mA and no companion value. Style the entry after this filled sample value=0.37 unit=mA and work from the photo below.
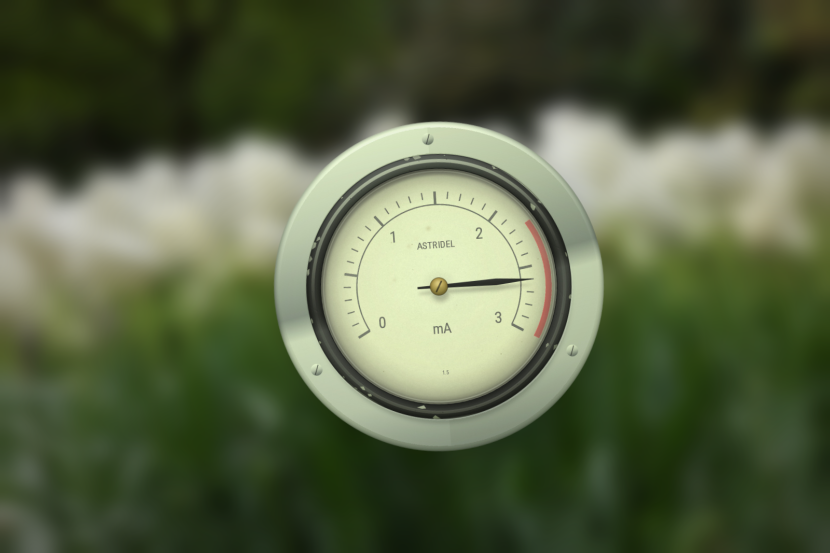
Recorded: value=2.6 unit=mA
